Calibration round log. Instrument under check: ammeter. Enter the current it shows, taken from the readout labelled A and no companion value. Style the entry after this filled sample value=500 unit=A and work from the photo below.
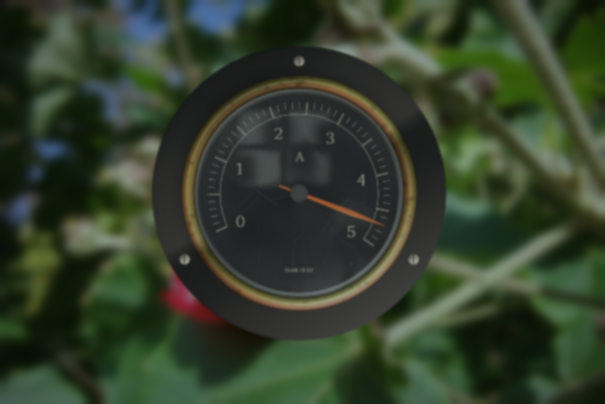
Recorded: value=4.7 unit=A
